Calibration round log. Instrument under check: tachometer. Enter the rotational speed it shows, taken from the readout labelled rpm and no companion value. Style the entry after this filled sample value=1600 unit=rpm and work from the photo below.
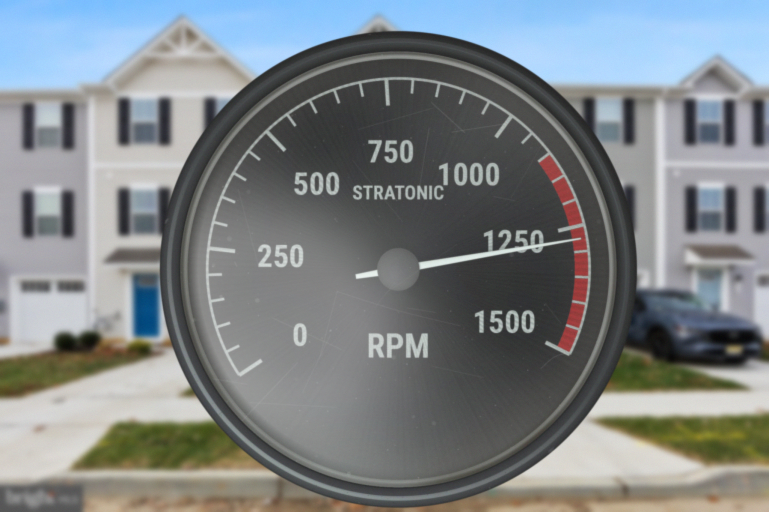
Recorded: value=1275 unit=rpm
